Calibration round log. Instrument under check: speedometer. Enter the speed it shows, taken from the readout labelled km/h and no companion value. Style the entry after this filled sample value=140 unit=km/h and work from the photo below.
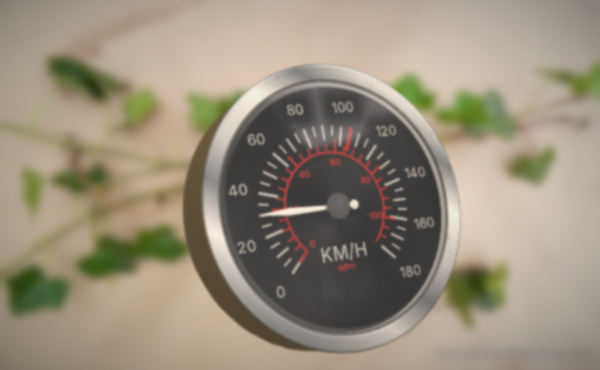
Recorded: value=30 unit=km/h
